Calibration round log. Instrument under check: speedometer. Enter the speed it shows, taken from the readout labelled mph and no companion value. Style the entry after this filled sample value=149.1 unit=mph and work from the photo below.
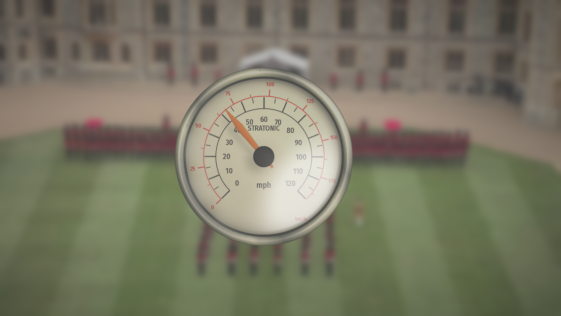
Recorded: value=42.5 unit=mph
